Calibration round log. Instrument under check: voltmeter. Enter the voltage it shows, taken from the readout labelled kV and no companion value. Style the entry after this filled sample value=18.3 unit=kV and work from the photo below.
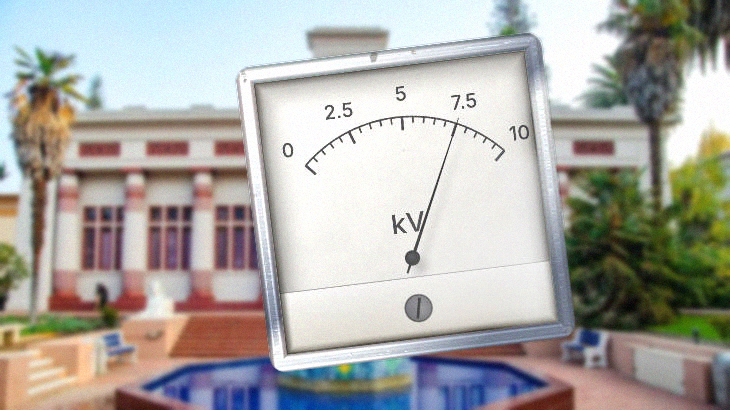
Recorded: value=7.5 unit=kV
